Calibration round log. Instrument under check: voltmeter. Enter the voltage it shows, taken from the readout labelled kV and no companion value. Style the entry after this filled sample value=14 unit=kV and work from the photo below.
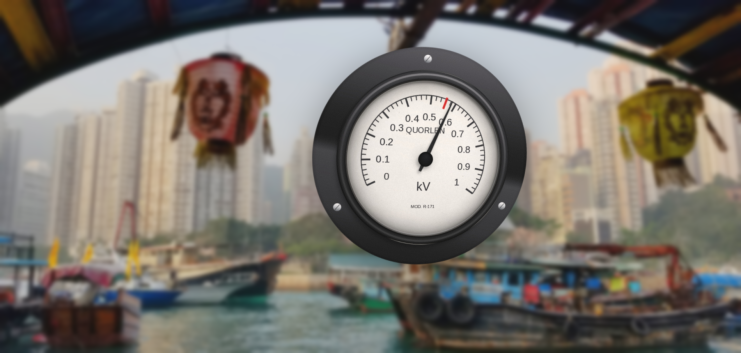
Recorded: value=0.58 unit=kV
